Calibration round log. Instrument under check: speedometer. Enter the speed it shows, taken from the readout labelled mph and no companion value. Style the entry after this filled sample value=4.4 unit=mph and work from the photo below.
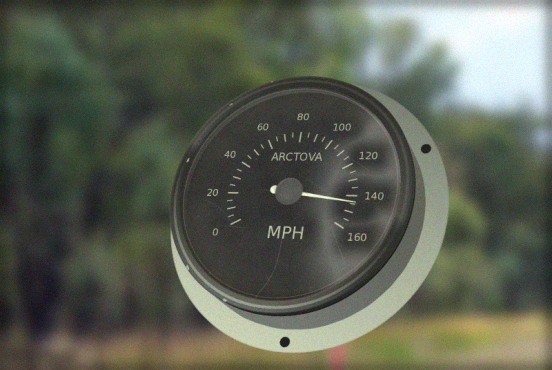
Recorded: value=145 unit=mph
